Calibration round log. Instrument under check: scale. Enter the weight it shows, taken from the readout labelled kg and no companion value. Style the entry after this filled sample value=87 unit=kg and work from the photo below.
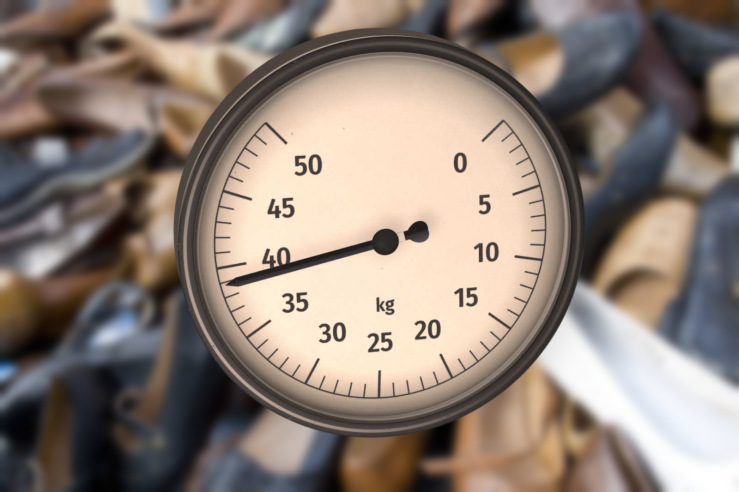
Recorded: value=39 unit=kg
